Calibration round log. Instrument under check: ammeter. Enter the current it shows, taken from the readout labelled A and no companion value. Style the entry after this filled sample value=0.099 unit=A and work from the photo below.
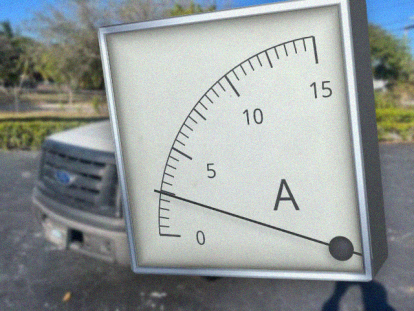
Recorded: value=2.5 unit=A
